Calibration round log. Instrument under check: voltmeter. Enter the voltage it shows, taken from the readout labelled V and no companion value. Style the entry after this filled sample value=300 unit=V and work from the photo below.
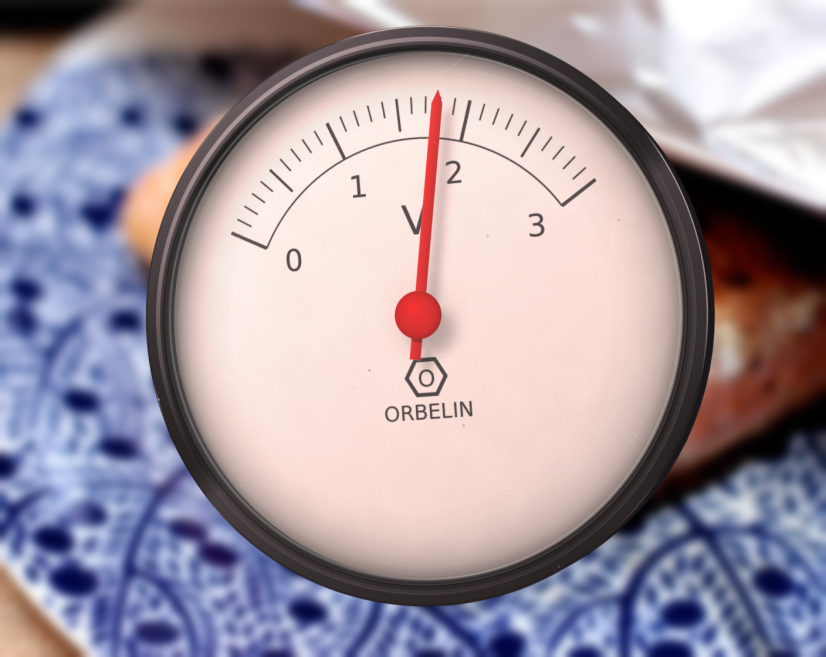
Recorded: value=1.8 unit=V
